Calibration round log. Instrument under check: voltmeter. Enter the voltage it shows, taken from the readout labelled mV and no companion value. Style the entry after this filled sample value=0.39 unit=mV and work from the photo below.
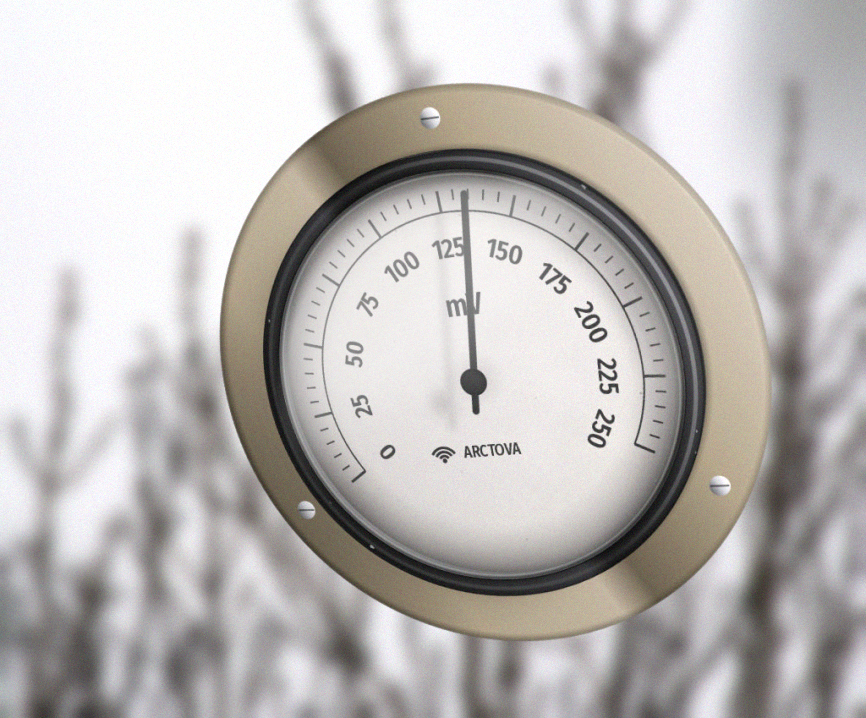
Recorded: value=135 unit=mV
